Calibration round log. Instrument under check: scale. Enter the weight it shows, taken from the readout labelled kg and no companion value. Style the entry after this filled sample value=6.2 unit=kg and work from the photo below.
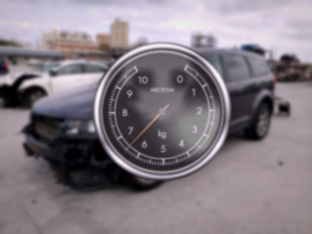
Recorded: value=6.5 unit=kg
